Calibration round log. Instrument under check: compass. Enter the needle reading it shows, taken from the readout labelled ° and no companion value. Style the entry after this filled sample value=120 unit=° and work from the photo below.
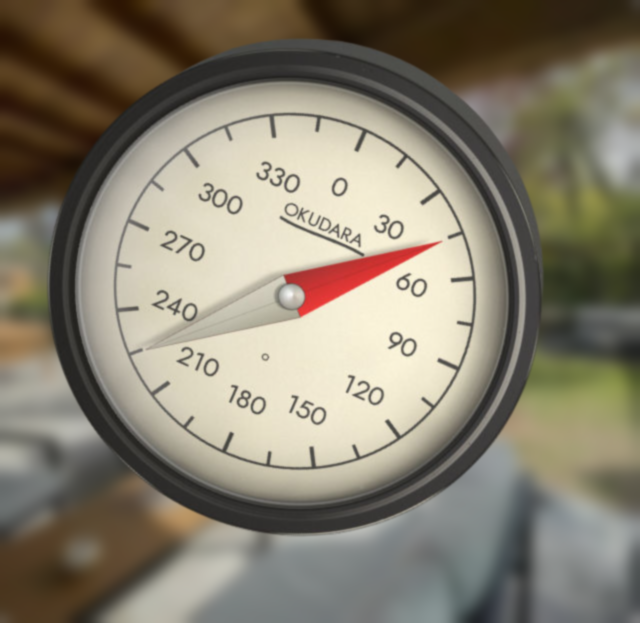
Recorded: value=45 unit=°
